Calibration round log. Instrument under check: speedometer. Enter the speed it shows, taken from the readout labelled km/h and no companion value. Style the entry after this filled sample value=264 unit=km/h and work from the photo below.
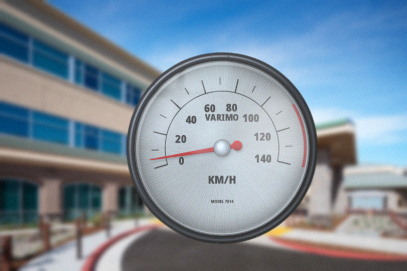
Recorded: value=5 unit=km/h
